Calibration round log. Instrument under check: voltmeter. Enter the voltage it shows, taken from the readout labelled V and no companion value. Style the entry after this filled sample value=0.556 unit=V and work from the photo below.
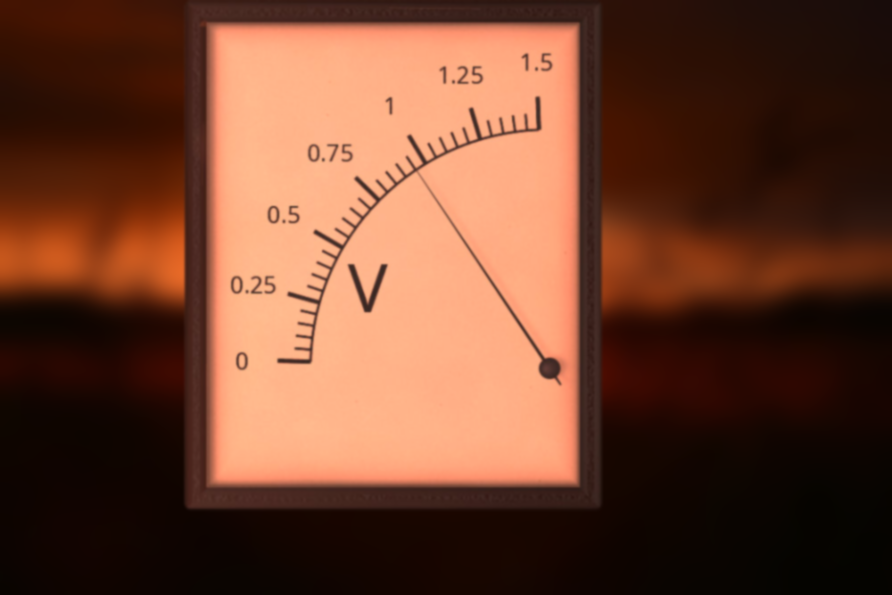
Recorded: value=0.95 unit=V
